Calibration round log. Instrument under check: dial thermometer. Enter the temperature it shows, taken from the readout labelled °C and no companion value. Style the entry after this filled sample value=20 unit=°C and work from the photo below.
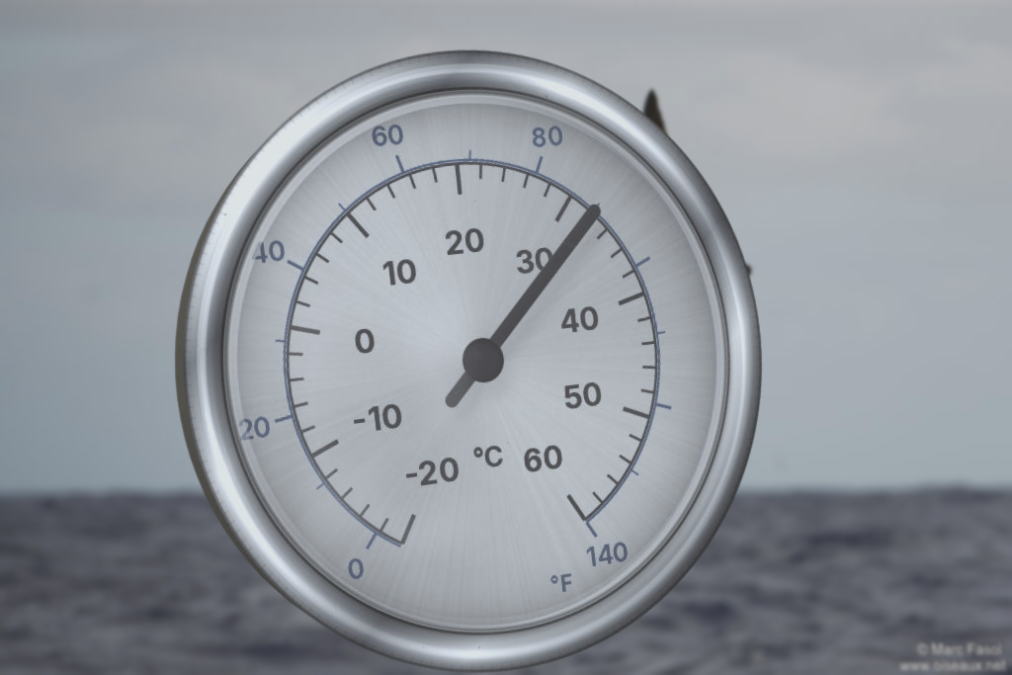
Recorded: value=32 unit=°C
